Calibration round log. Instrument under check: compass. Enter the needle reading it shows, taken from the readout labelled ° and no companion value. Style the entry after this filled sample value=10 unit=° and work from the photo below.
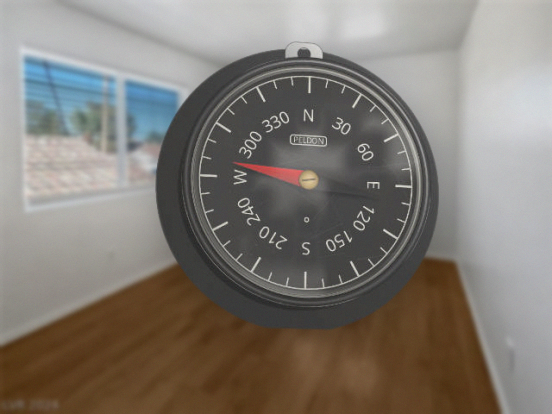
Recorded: value=280 unit=°
